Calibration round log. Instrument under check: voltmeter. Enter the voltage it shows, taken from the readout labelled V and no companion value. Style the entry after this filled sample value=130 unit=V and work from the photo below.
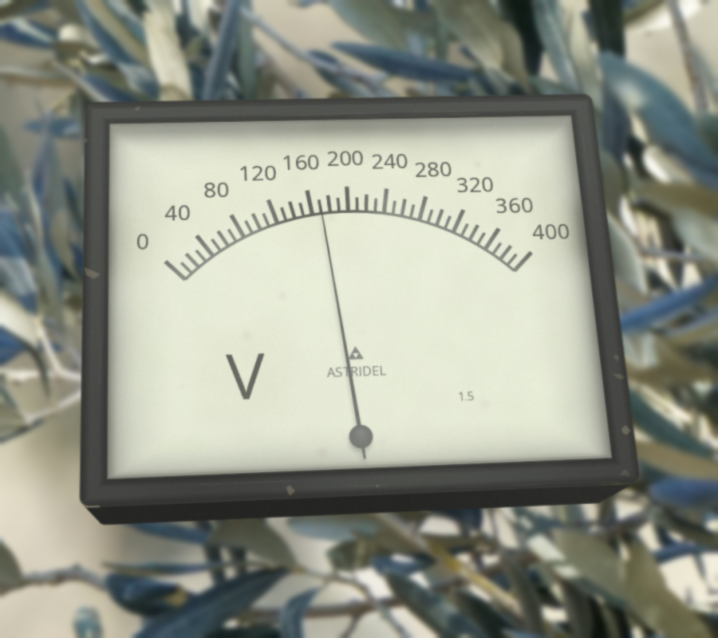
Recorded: value=170 unit=V
